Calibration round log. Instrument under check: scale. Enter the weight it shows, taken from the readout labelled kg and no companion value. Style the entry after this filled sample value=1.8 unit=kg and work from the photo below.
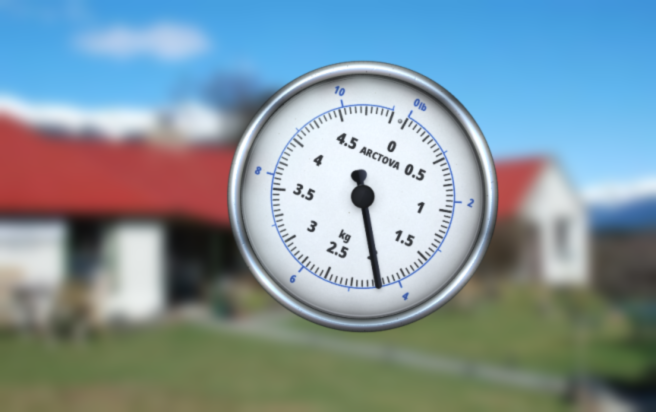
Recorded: value=2 unit=kg
